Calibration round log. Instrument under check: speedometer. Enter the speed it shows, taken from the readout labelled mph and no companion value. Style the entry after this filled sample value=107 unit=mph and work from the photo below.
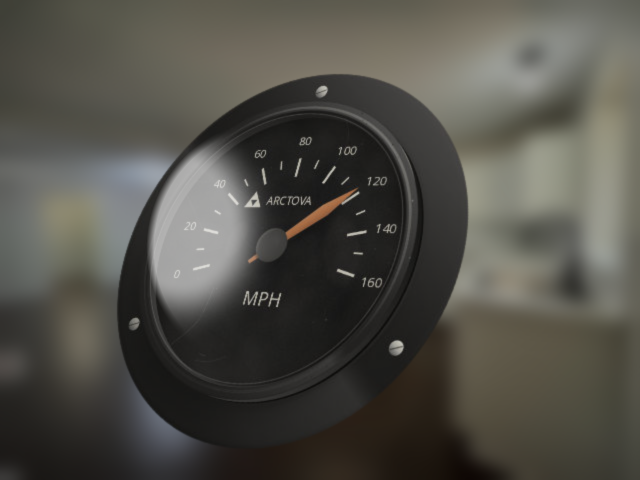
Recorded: value=120 unit=mph
